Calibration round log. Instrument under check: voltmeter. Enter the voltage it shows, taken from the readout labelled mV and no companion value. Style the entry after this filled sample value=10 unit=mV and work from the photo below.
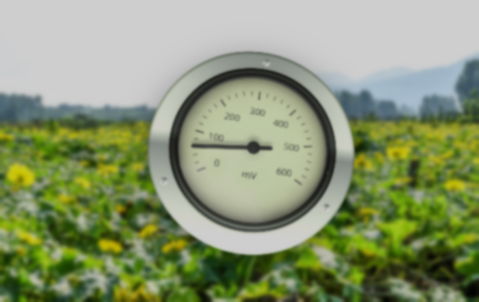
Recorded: value=60 unit=mV
